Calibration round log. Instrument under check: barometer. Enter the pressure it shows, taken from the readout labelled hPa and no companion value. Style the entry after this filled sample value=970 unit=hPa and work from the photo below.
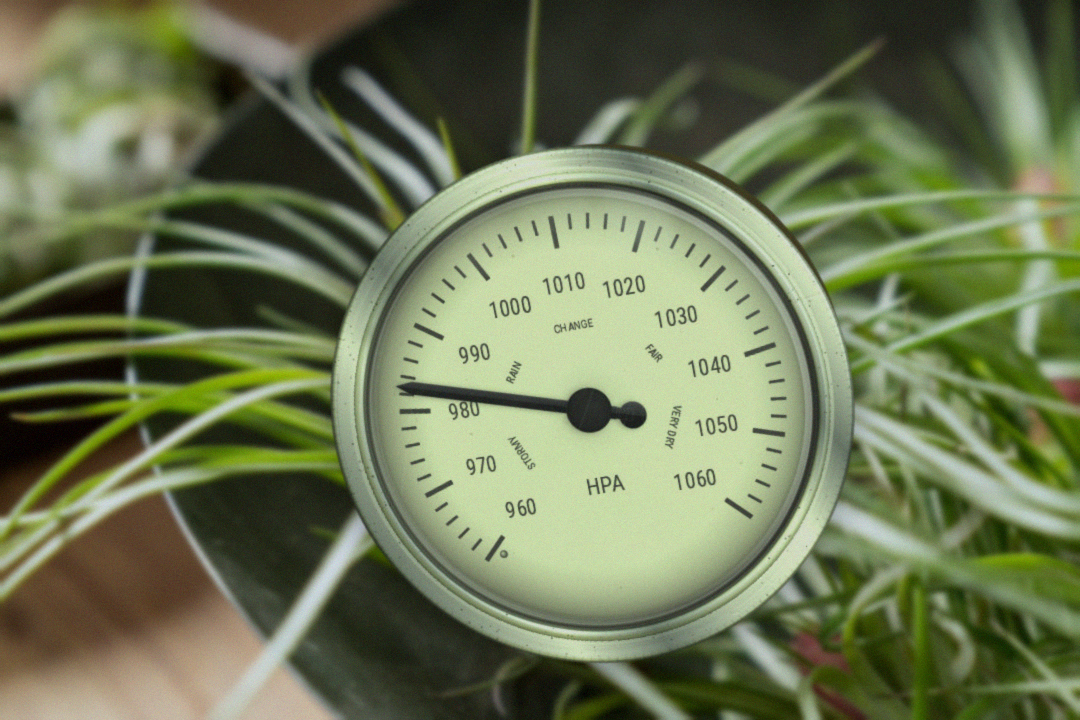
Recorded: value=983 unit=hPa
